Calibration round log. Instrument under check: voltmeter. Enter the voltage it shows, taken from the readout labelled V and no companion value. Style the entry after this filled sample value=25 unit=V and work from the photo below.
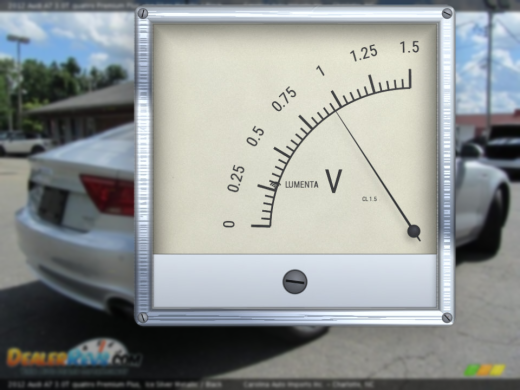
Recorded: value=0.95 unit=V
